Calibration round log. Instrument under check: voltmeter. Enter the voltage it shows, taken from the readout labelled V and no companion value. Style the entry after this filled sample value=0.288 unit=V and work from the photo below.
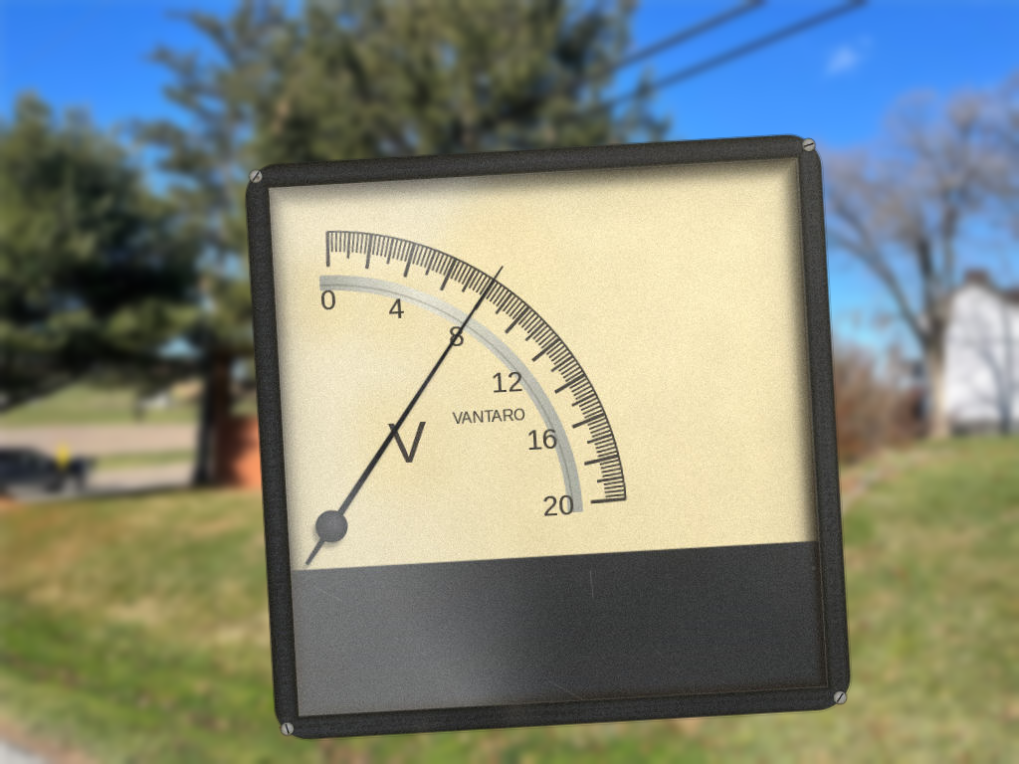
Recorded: value=8 unit=V
